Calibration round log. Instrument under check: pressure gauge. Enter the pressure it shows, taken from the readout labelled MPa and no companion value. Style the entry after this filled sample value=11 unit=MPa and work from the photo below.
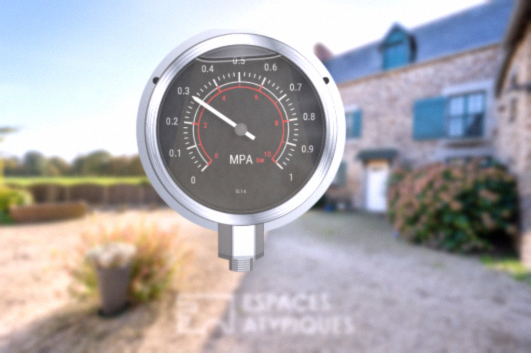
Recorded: value=0.3 unit=MPa
